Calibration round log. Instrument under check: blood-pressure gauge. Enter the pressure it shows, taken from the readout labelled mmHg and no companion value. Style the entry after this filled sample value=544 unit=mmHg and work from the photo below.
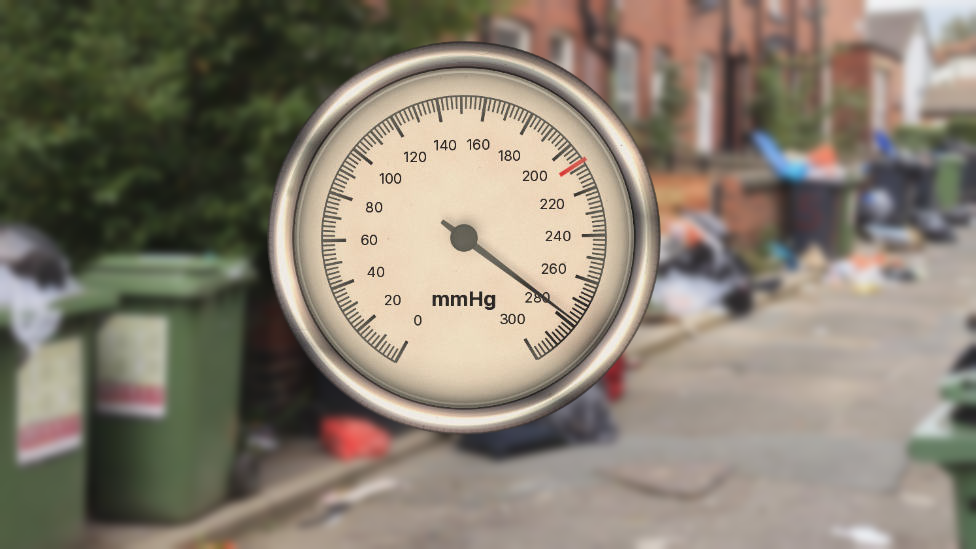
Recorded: value=278 unit=mmHg
